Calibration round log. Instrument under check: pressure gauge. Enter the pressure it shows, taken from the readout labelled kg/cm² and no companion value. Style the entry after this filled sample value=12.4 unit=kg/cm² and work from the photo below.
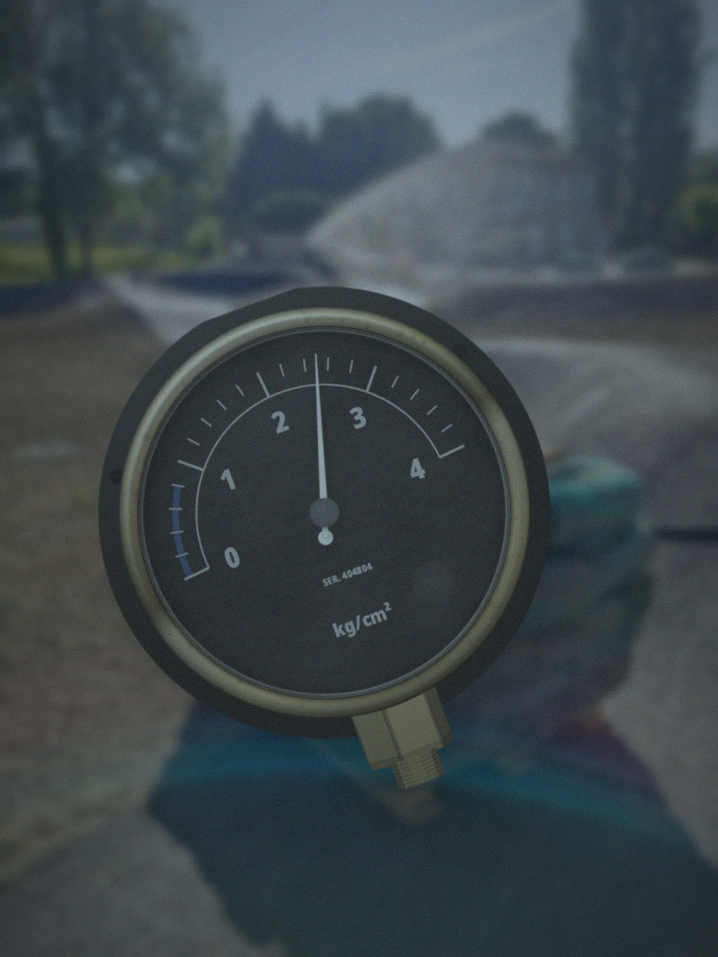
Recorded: value=2.5 unit=kg/cm²
